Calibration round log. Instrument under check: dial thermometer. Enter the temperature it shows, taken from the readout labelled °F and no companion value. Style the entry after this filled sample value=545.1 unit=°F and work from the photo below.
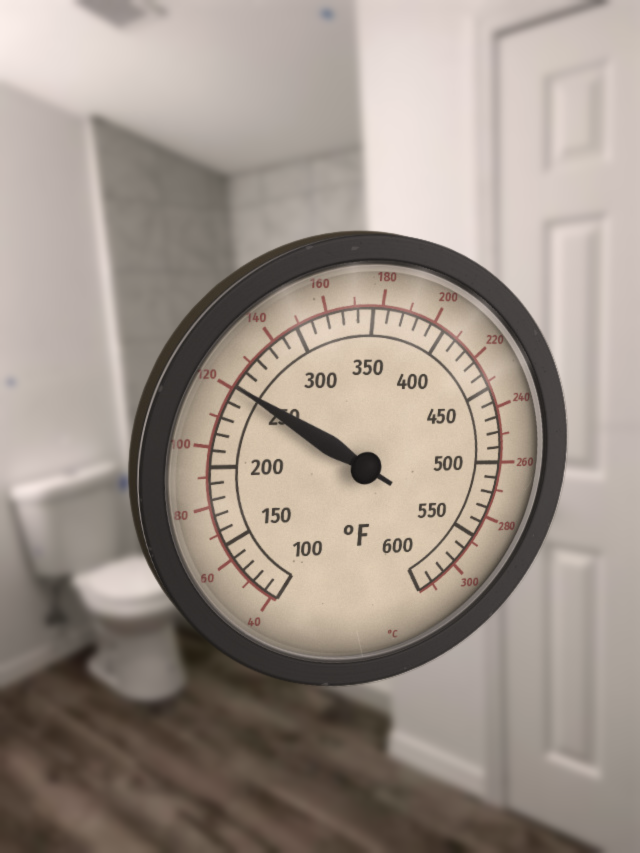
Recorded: value=250 unit=°F
